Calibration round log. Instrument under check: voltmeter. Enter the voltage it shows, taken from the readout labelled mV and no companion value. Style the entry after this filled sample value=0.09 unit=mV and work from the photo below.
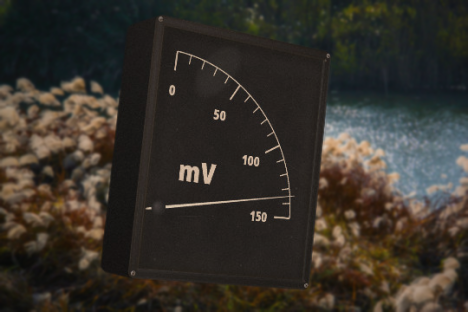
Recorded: value=135 unit=mV
